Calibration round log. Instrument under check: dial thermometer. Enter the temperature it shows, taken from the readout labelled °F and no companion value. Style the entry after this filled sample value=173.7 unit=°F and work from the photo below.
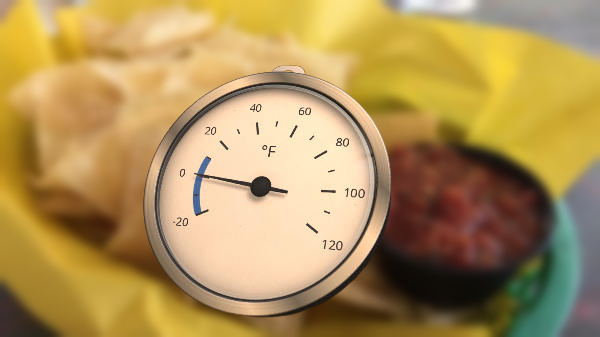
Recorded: value=0 unit=°F
